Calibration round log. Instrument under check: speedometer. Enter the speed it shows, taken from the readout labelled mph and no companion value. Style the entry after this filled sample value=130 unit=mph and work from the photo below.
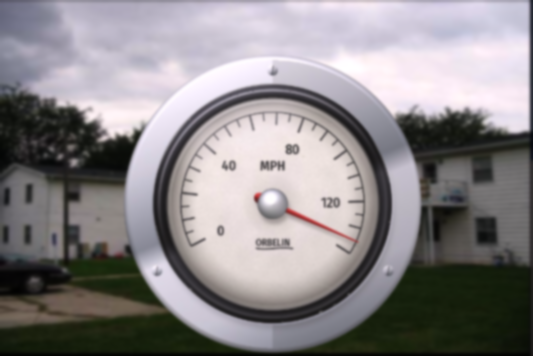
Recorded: value=135 unit=mph
